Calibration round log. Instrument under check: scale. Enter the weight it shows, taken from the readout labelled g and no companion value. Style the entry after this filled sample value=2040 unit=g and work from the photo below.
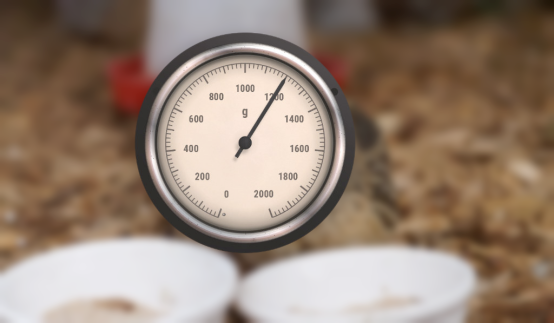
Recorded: value=1200 unit=g
